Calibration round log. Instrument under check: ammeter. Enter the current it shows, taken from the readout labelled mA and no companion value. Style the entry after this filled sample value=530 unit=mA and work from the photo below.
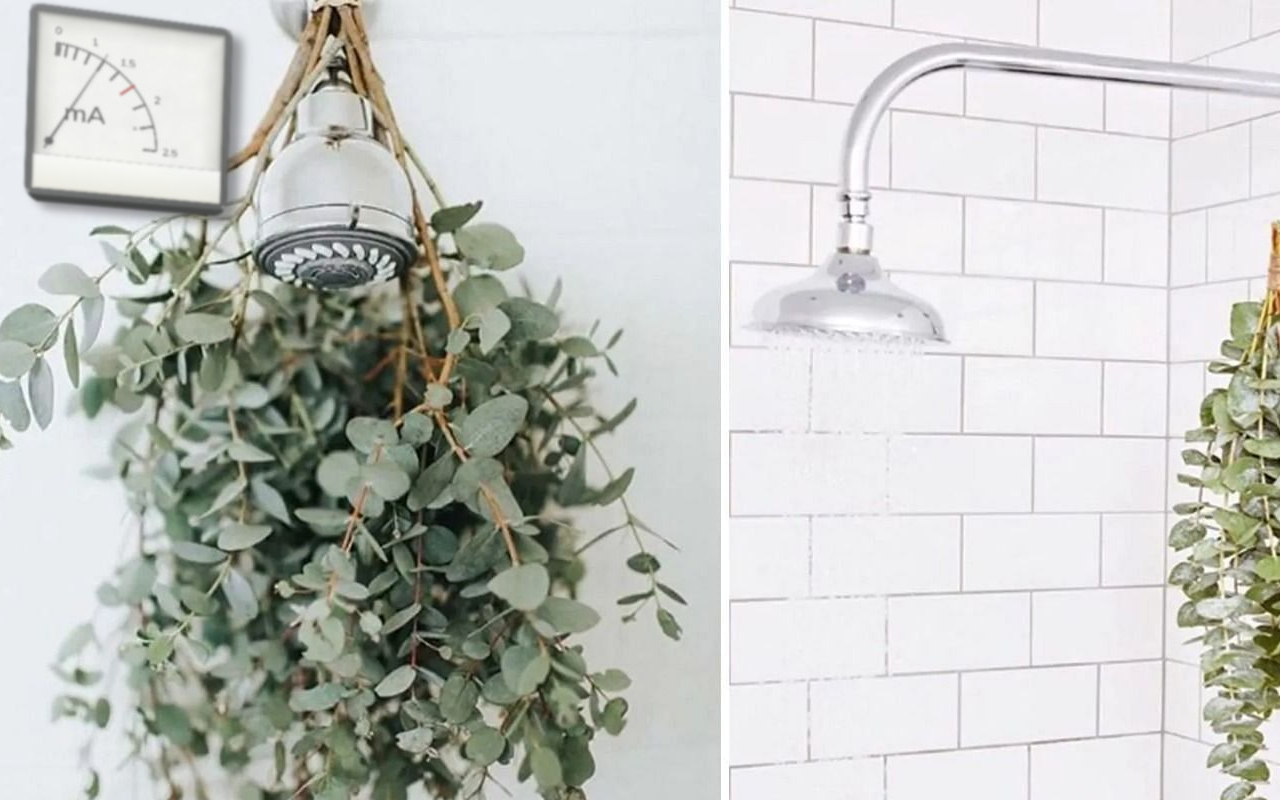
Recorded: value=1.25 unit=mA
